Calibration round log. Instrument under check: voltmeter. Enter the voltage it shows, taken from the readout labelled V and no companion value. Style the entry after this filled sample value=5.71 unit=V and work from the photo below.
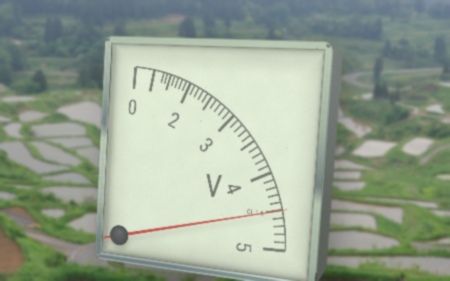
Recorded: value=4.5 unit=V
